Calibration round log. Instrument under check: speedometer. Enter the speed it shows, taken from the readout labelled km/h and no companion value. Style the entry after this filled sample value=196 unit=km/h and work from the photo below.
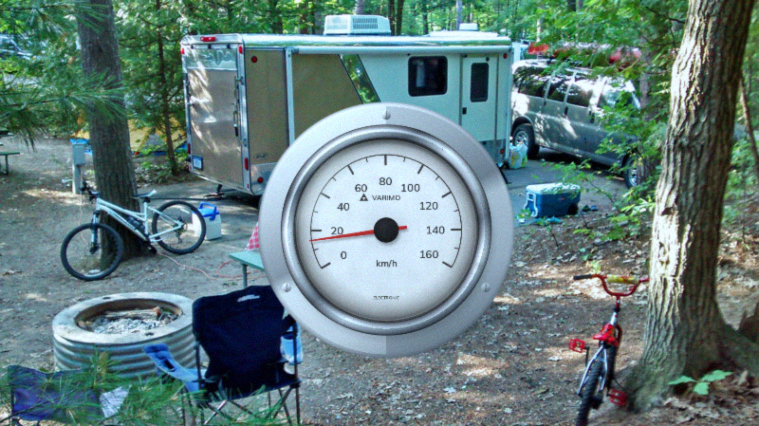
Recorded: value=15 unit=km/h
